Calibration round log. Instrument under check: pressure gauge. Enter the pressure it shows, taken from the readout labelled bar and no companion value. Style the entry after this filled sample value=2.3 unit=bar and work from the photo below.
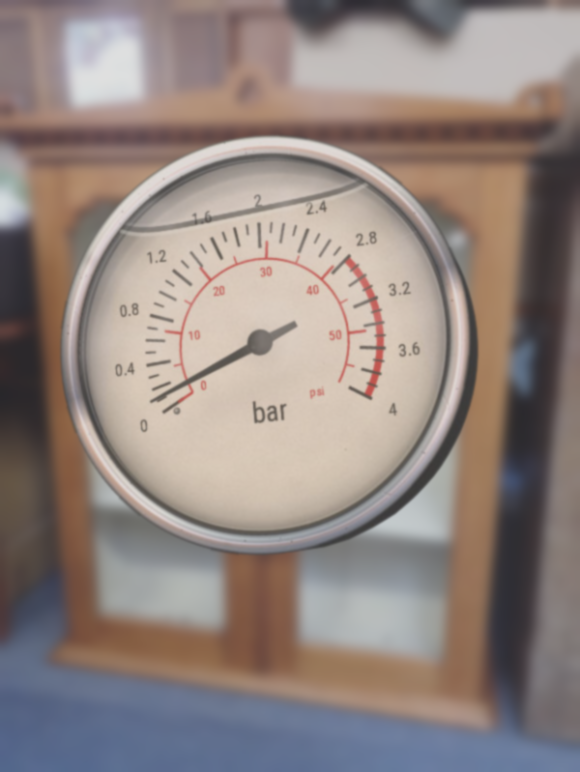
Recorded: value=0.1 unit=bar
